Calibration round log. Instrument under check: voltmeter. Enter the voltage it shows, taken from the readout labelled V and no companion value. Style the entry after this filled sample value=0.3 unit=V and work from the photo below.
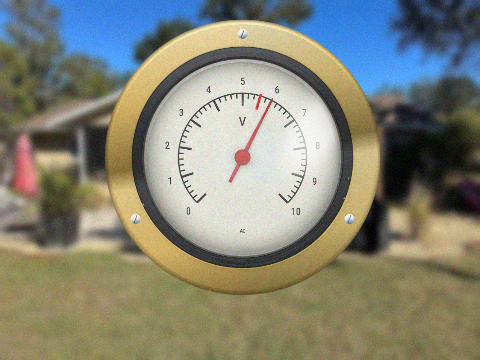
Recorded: value=6 unit=V
